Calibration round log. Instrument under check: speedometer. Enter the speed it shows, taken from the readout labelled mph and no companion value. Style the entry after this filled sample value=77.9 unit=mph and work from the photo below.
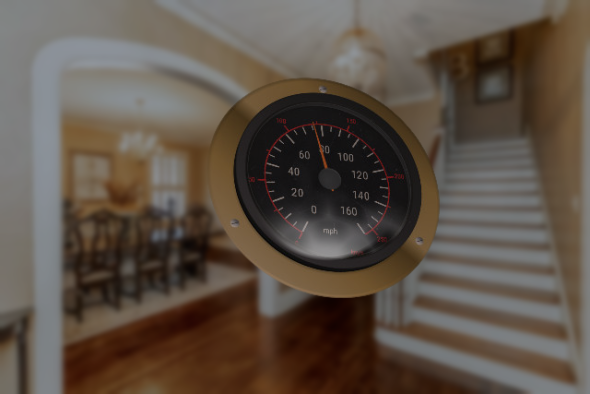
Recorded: value=75 unit=mph
